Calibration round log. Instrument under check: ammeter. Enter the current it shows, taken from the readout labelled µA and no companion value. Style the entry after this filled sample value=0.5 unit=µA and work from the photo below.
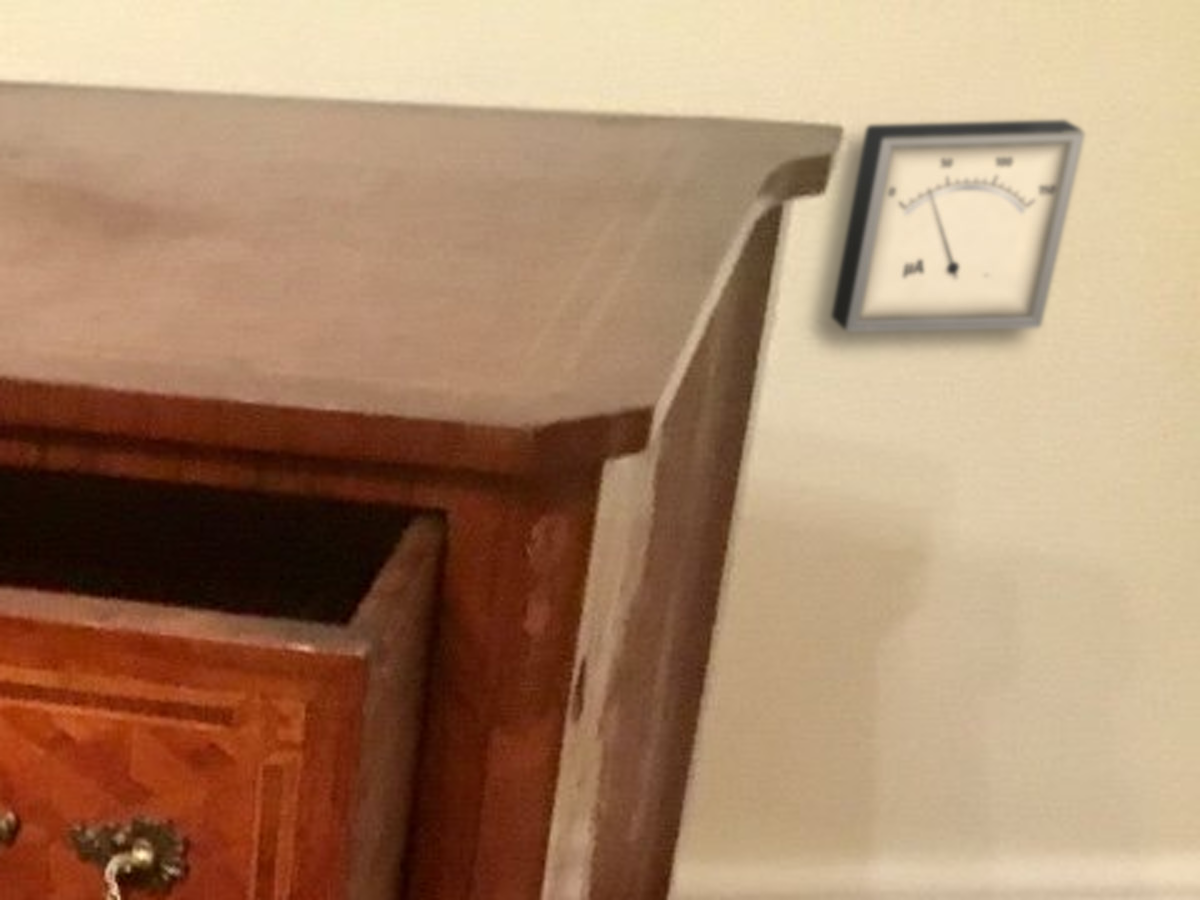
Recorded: value=30 unit=µA
